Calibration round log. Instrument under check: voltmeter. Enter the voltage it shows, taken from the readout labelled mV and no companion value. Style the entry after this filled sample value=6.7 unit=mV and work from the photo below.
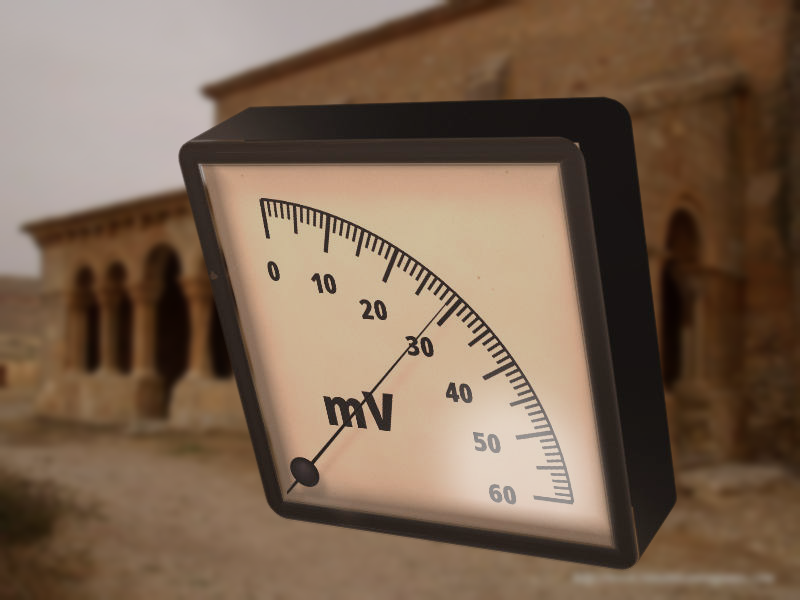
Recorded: value=29 unit=mV
